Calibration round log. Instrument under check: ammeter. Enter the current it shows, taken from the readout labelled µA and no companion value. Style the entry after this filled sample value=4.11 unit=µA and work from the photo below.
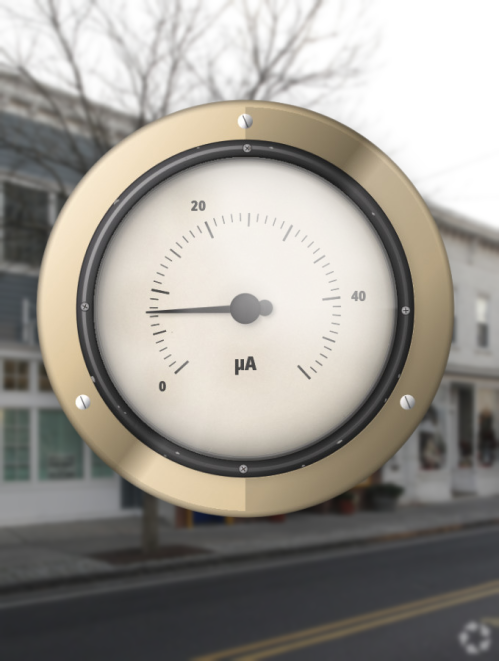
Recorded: value=7.5 unit=µA
